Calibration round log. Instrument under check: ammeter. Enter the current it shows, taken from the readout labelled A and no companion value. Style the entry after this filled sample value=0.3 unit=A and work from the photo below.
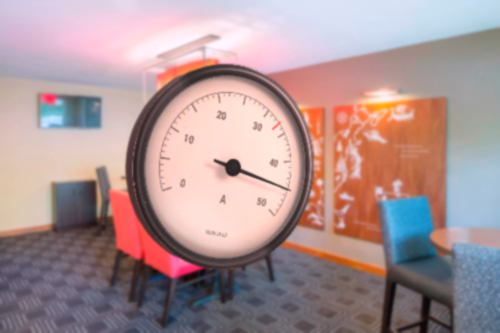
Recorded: value=45 unit=A
